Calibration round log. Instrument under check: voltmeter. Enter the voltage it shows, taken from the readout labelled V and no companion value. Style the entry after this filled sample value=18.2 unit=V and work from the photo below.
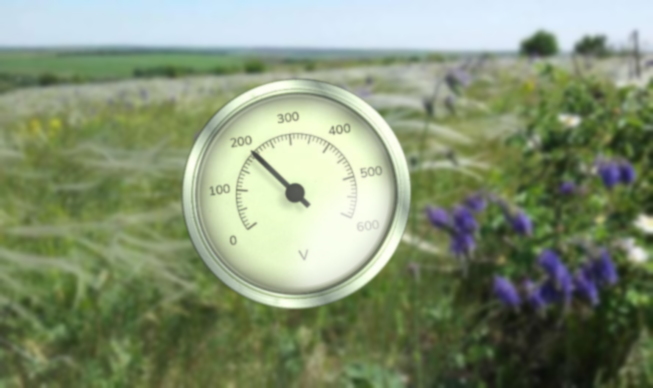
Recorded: value=200 unit=V
